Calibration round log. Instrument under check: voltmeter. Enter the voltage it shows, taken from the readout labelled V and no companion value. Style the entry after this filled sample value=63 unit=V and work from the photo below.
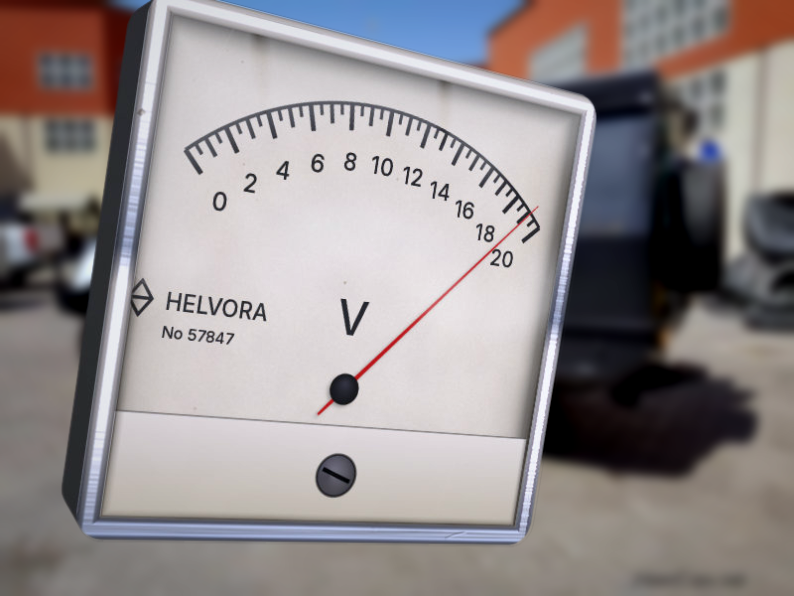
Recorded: value=19 unit=V
